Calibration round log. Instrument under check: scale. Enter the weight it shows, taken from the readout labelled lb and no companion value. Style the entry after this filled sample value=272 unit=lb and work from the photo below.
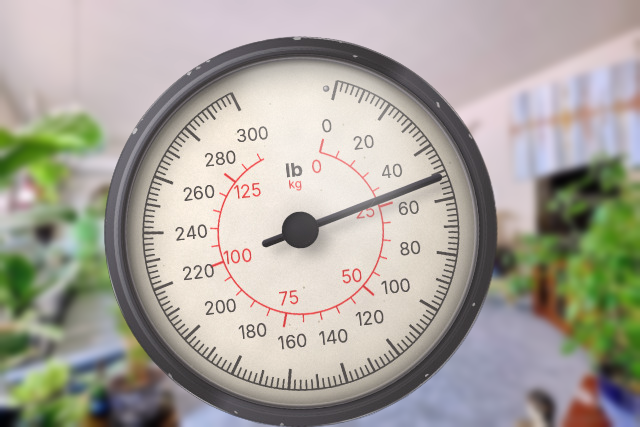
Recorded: value=52 unit=lb
